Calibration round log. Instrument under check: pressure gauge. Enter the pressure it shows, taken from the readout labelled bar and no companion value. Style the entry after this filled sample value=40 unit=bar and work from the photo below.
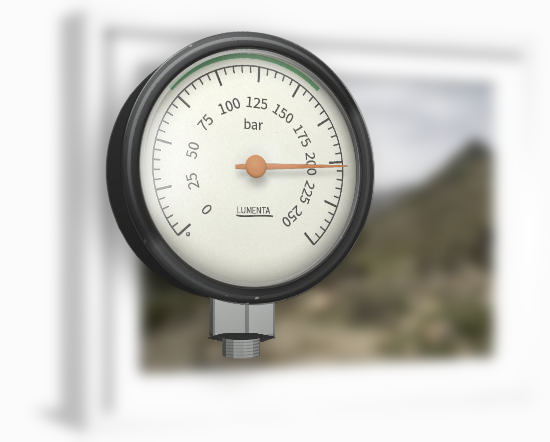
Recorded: value=202.5 unit=bar
